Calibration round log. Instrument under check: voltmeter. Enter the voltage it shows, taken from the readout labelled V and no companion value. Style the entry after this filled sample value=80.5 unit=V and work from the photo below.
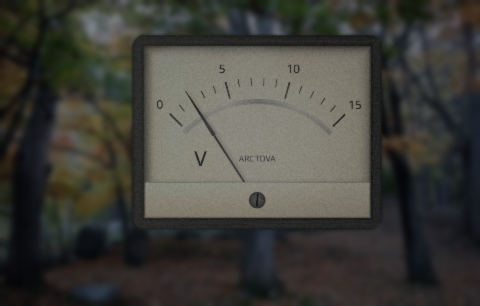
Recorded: value=2 unit=V
